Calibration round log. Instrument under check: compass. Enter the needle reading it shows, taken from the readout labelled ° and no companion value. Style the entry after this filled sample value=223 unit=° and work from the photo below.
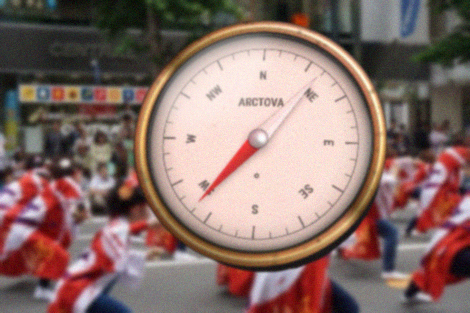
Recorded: value=220 unit=°
